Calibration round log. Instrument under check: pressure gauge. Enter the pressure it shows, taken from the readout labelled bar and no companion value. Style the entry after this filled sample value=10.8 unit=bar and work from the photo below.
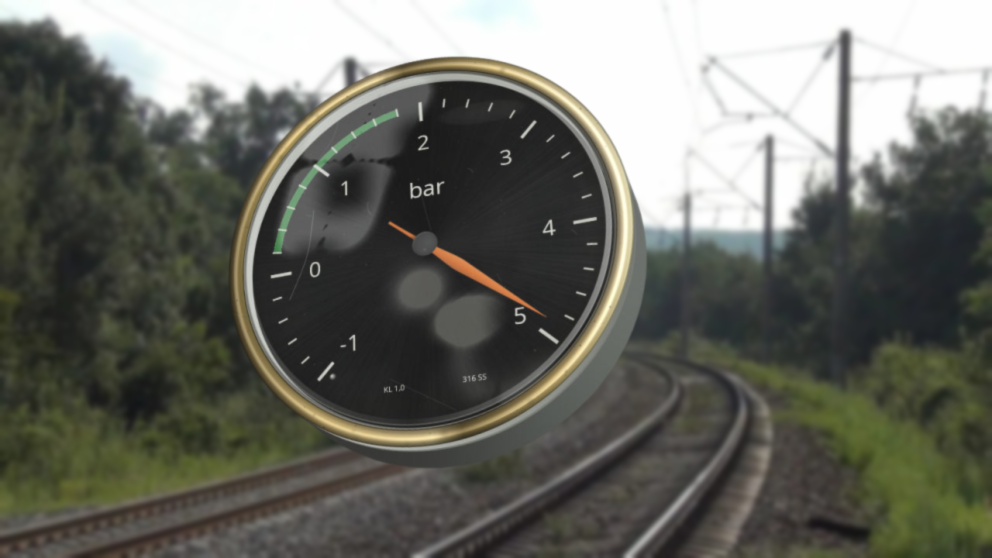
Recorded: value=4.9 unit=bar
